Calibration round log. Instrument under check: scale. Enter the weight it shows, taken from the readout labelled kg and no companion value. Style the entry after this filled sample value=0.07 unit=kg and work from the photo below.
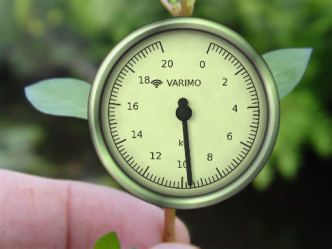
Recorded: value=9.6 unit=kg
